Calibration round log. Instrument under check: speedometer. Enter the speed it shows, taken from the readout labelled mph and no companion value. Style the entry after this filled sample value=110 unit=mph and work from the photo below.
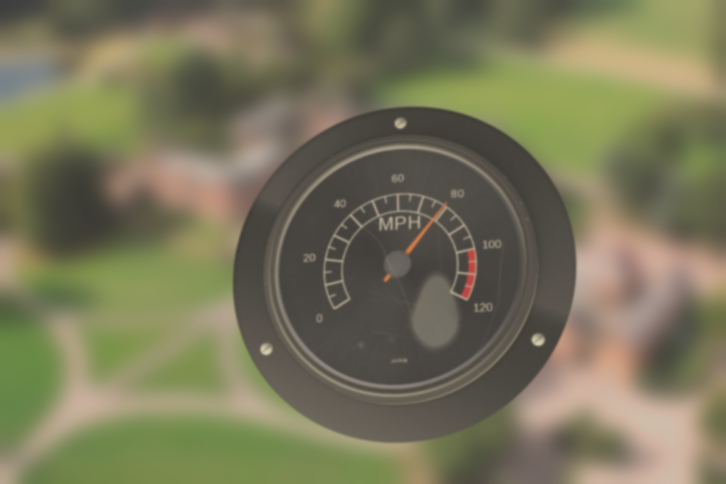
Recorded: value=80 unit=mph
